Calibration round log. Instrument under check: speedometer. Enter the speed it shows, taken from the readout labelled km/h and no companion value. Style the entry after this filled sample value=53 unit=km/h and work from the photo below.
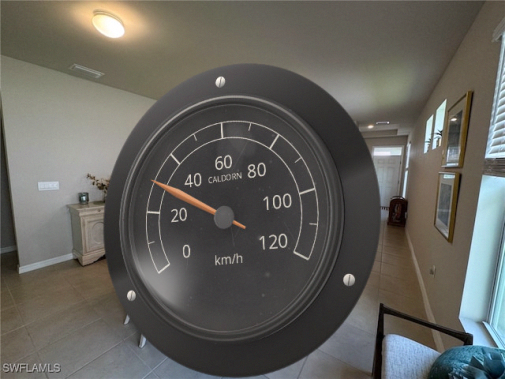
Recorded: value=30 unit=km/h
